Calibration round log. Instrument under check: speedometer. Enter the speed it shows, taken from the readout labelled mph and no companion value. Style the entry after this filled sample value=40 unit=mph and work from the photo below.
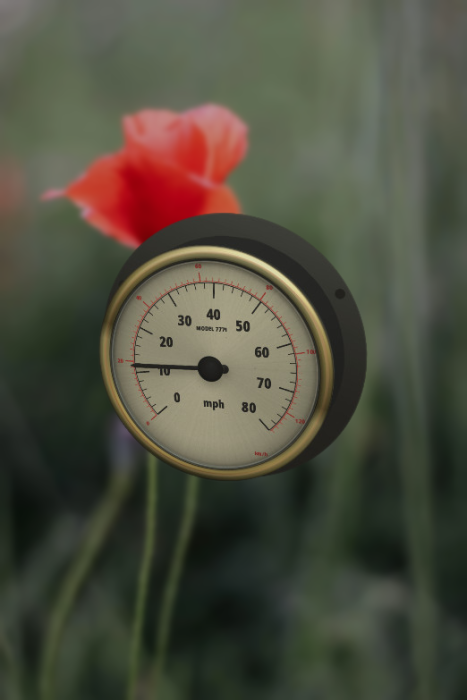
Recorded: value=12 unit=mph
